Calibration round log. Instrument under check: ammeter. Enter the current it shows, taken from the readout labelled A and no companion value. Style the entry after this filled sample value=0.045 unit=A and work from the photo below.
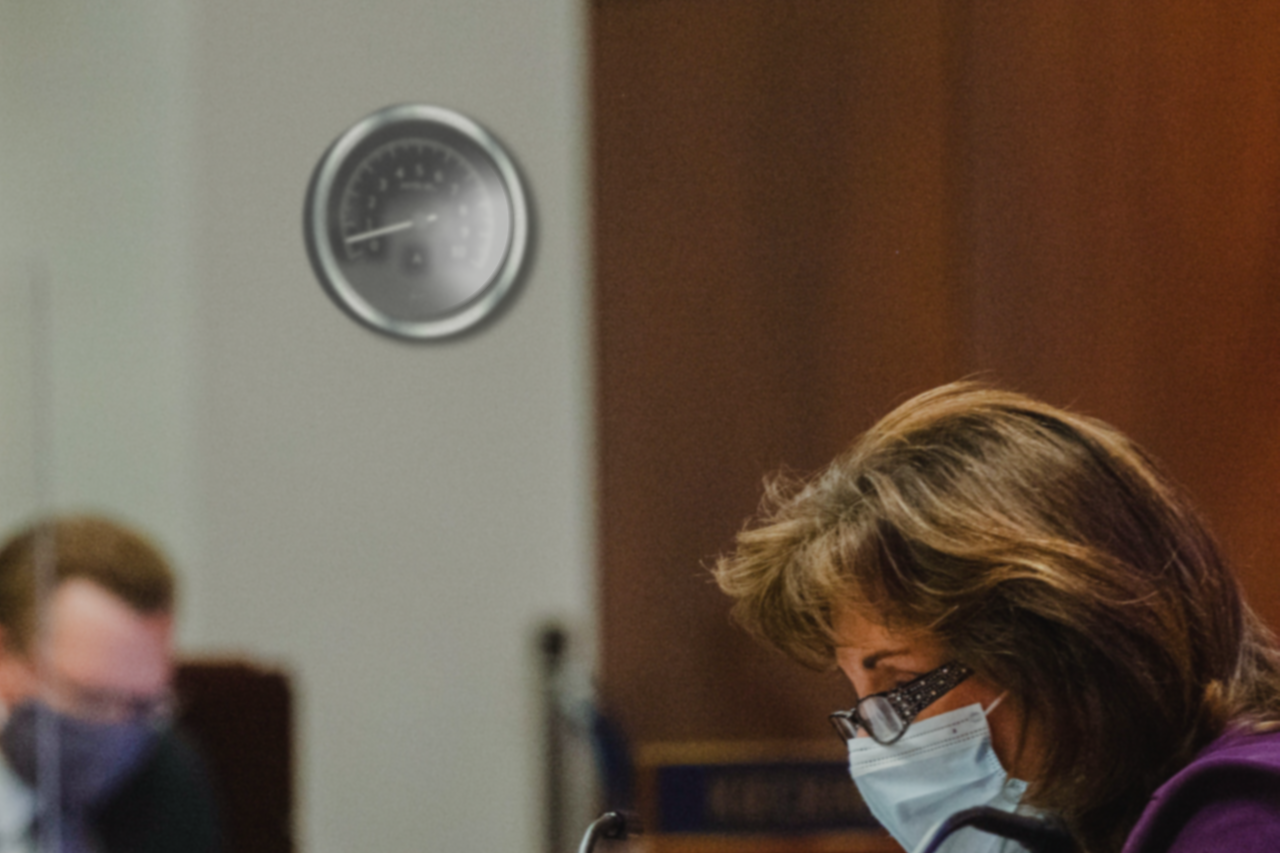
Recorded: value=0.5 unit=A
